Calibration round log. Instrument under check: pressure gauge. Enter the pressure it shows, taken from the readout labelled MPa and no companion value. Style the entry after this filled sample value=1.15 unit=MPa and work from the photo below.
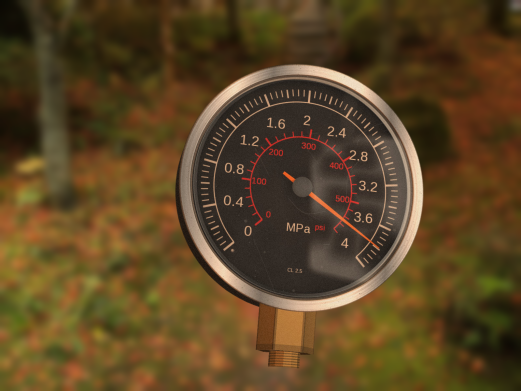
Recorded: value=3.8 unit=MPa
